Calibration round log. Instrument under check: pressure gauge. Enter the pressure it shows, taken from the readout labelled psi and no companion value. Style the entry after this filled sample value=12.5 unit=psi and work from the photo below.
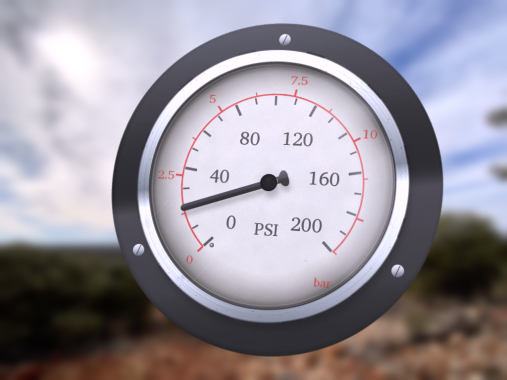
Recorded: value=20 unit=psi
